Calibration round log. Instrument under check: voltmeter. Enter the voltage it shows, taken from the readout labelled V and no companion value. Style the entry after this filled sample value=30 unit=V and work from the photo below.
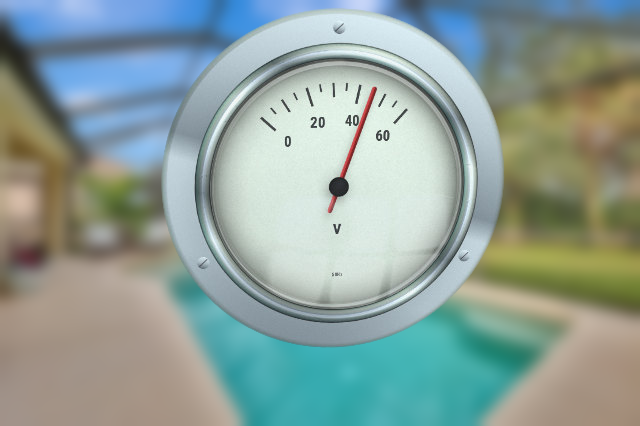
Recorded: value=45 unit=V
